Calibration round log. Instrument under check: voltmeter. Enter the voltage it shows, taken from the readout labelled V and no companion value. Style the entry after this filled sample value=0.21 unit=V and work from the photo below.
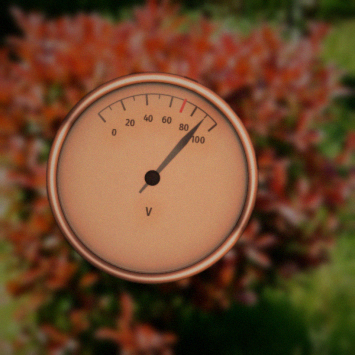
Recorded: value=90 unit=V
